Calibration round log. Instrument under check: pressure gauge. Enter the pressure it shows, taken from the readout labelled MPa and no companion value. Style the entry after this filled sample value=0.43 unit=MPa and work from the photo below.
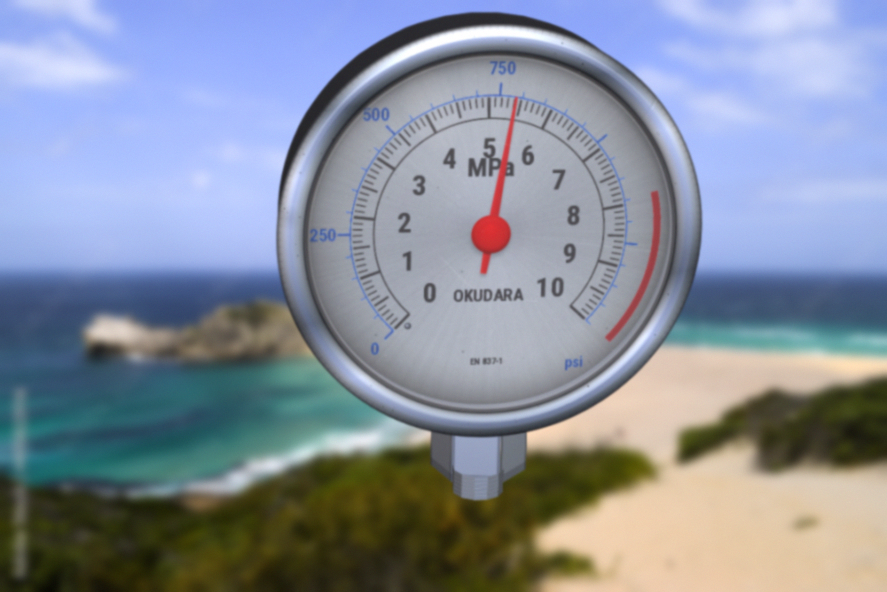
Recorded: value=5.4 unit=MPa
